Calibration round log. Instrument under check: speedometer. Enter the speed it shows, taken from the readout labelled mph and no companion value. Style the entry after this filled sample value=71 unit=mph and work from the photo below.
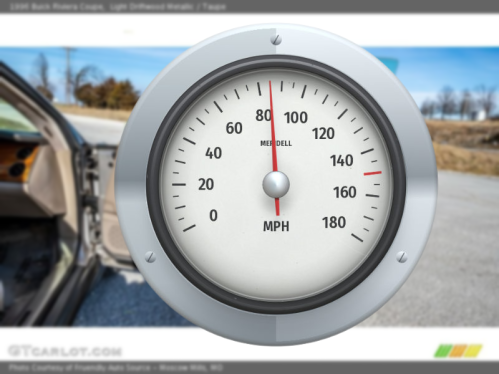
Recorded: value=85 unit=mph
